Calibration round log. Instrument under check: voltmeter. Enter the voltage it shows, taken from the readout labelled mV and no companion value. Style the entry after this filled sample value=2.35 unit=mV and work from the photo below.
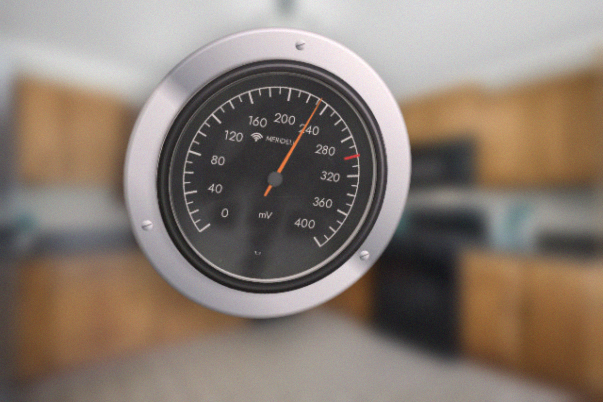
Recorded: value=230 unit=mV
